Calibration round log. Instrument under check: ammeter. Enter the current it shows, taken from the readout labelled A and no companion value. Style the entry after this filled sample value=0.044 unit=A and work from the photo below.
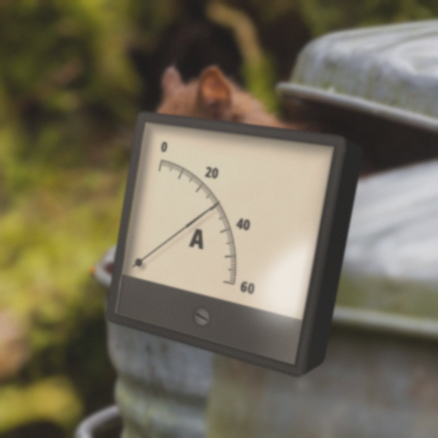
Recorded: value=30 unit=A
